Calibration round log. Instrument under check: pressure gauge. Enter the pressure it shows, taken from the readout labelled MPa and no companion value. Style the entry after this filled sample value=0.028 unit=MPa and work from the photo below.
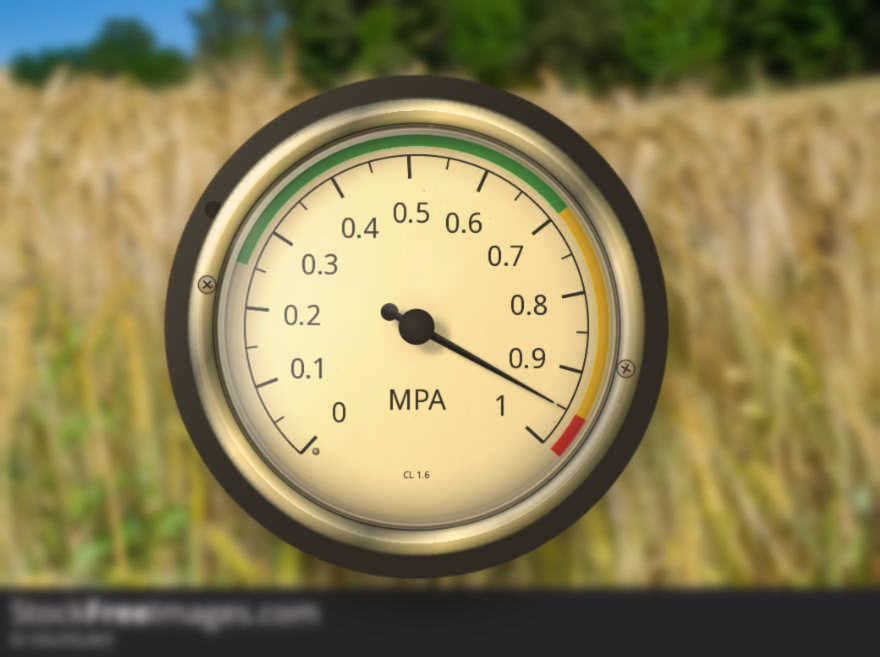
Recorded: value=0.95 unit=MPa
